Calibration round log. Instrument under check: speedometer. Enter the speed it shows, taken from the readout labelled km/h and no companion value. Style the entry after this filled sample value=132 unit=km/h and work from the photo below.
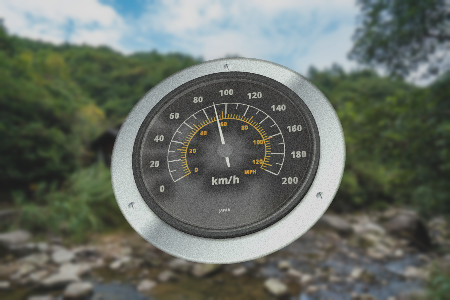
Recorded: value=90 unit=km/h
